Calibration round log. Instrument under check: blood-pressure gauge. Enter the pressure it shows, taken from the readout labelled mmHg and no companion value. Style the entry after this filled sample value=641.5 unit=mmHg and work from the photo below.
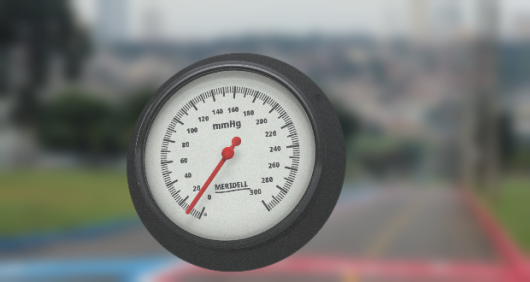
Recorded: value=10 unit=mmHg
